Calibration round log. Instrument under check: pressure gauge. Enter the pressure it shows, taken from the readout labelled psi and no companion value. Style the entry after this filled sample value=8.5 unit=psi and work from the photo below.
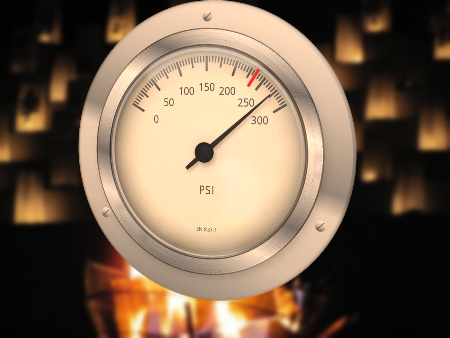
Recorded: value=275 unit=psi
